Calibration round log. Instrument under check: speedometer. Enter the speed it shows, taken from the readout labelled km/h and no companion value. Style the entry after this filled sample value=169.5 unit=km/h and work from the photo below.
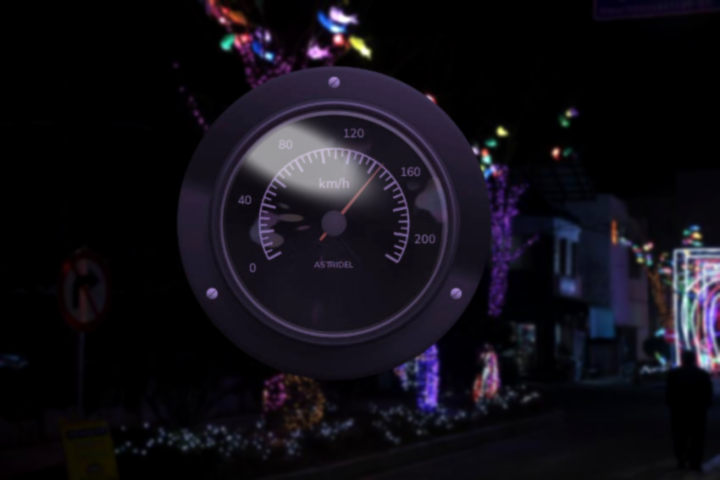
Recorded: value=145 unit=km/h
